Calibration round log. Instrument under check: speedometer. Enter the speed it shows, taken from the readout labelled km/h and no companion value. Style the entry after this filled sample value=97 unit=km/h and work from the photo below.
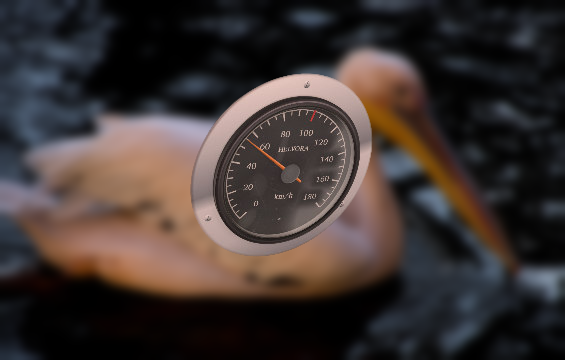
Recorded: value=55 unit=km/h
